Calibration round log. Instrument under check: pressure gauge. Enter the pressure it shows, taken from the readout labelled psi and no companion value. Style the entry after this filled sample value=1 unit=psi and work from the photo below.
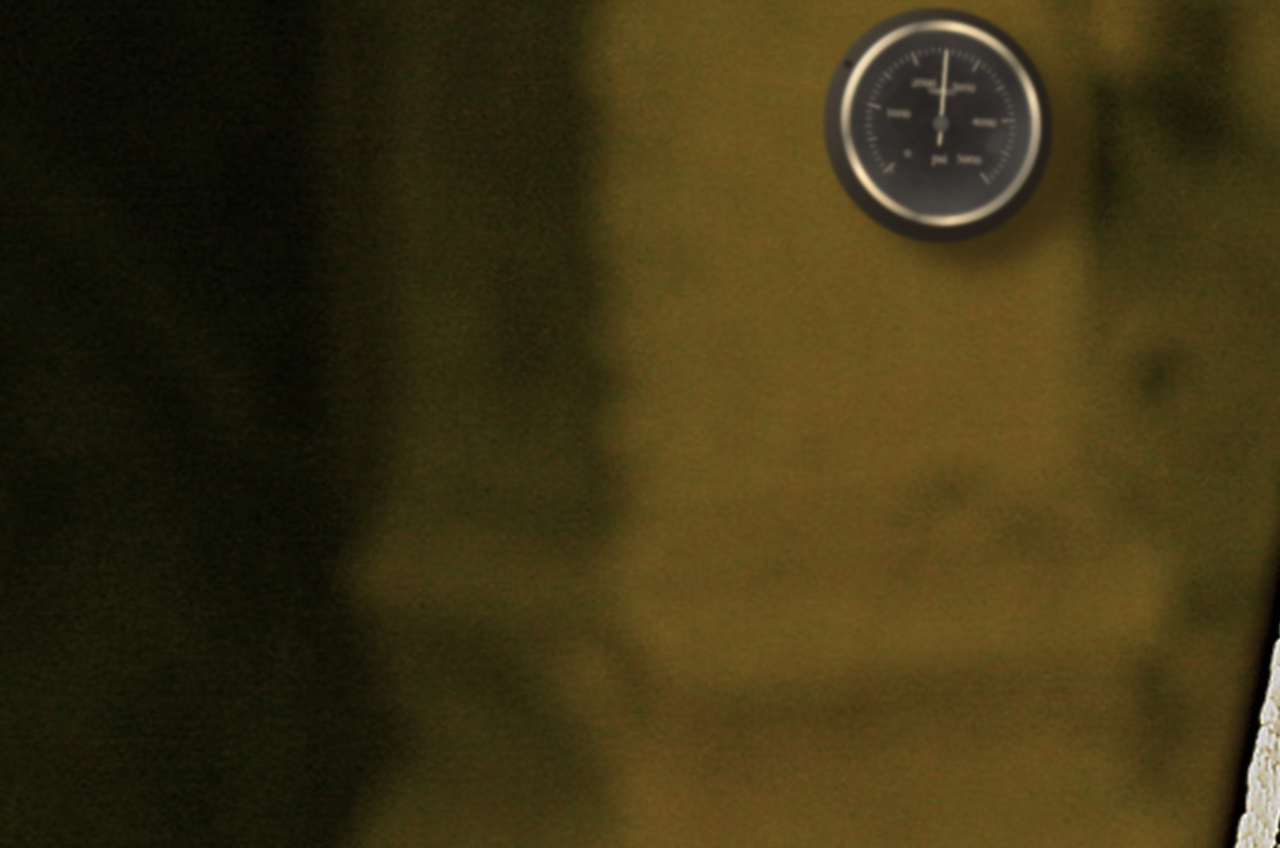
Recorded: value=2500 unit=psi
